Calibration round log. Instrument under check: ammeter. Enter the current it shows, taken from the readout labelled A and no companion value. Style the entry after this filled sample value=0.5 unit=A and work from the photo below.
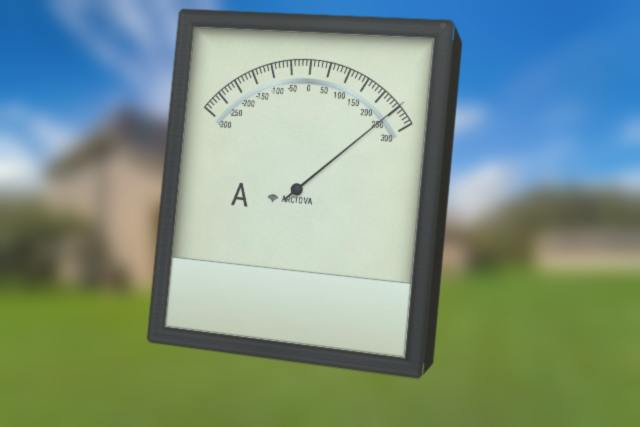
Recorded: value=250 unit=A
